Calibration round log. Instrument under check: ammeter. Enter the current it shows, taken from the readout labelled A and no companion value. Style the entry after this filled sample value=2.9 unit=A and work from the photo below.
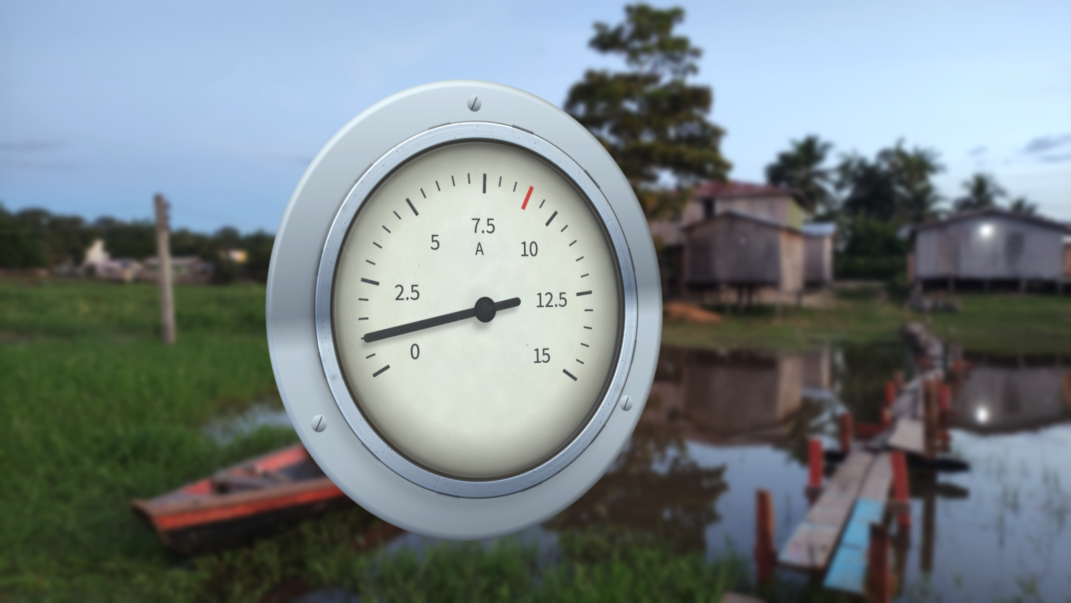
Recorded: value=1 unit=A
